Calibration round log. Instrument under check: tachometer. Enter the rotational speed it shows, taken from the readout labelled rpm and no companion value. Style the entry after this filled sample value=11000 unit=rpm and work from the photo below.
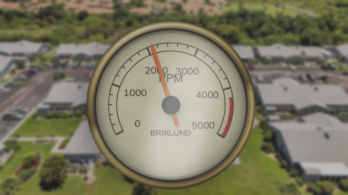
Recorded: value=2100 unit=rpm
